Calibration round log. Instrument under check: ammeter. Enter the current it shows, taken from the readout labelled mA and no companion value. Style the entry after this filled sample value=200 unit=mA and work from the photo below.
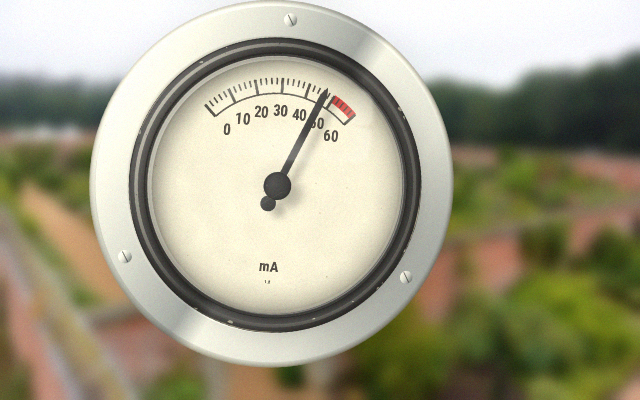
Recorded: value=46 unit=mA
